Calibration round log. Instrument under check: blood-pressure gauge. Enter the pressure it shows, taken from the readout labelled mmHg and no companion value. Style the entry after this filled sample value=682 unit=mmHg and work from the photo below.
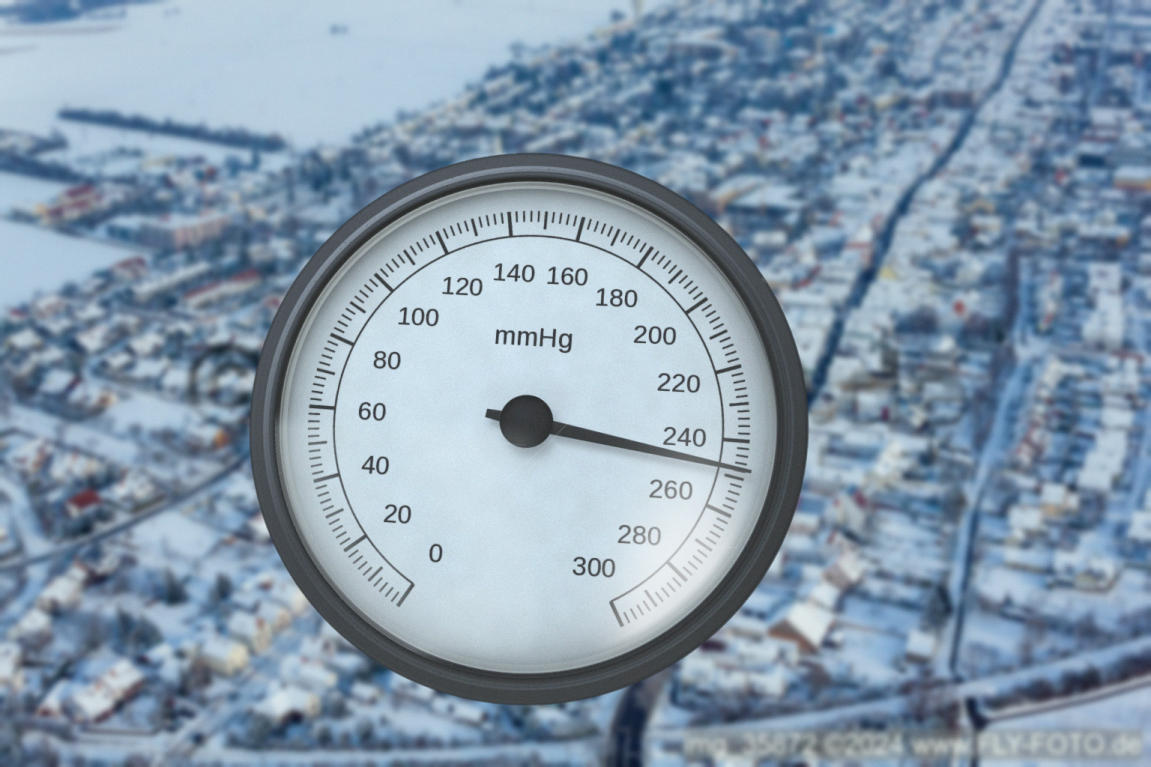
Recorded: value=248 unit=mmHg
